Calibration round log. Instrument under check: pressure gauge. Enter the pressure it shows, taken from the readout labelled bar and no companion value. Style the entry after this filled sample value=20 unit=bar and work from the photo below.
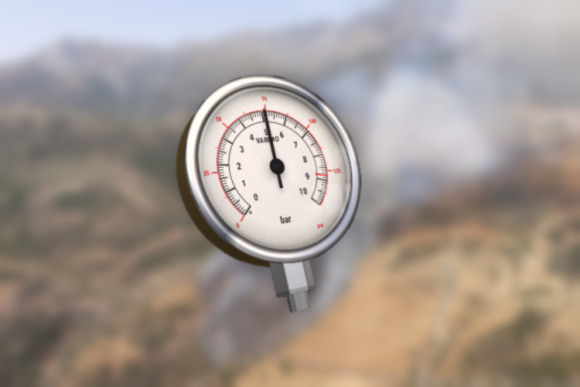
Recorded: value=5 unit=bar
